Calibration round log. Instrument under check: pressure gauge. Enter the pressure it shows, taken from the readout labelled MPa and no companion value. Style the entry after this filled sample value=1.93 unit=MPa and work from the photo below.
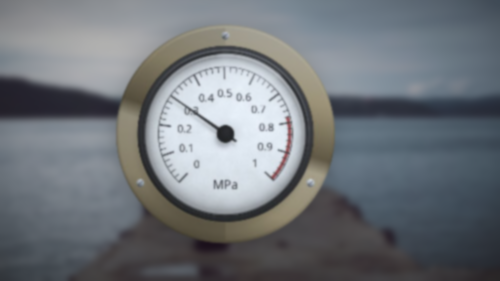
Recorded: value=0.3 unit=MPa
